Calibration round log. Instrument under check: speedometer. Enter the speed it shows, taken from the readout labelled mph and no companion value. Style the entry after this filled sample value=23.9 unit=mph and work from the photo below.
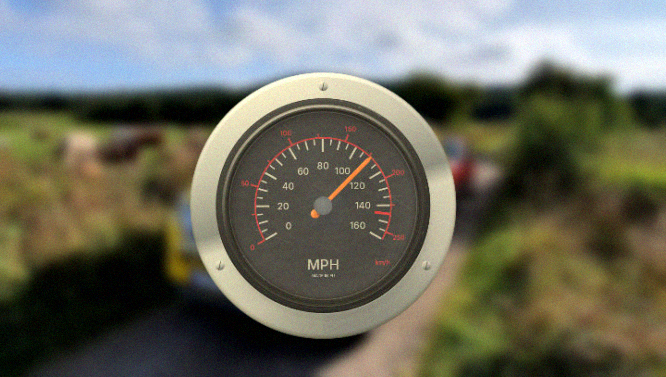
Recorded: value=110 unit=mph
